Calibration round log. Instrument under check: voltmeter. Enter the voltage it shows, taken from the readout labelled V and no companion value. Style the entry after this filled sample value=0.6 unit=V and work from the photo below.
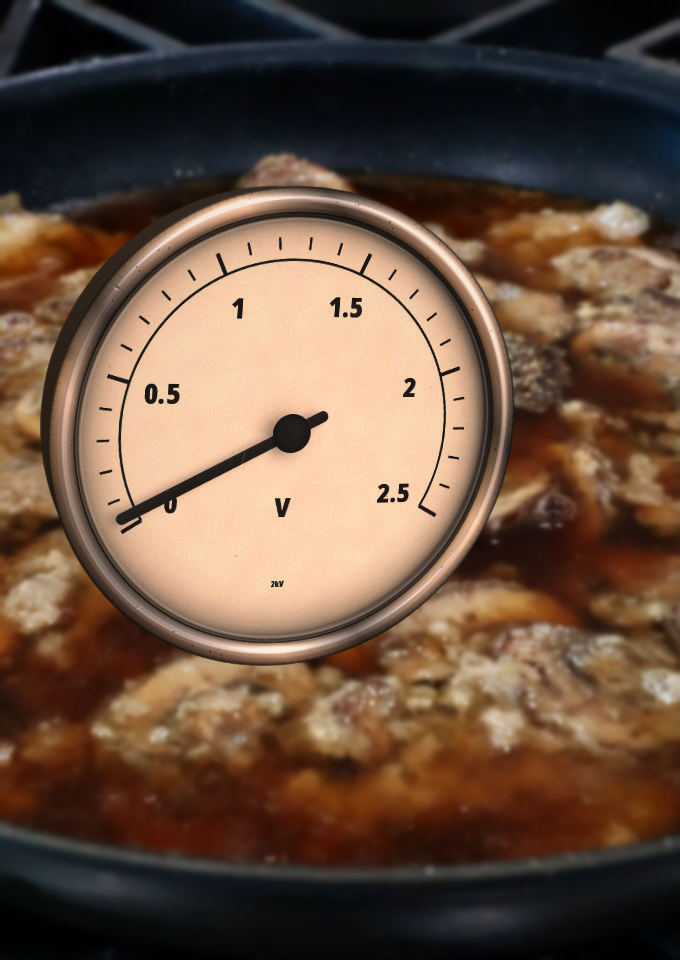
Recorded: value=0.05 unit=V
